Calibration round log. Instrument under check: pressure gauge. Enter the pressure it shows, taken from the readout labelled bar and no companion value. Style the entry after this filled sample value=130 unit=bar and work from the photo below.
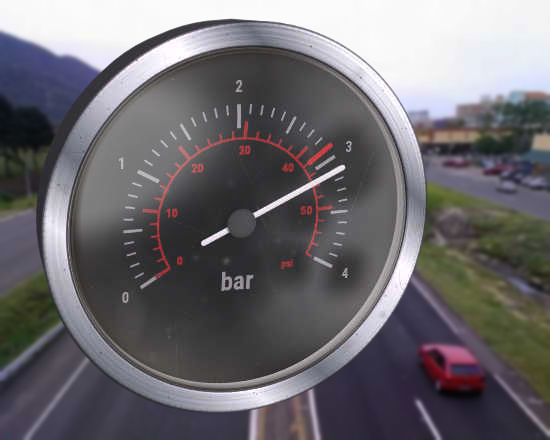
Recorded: value=3.1 unit=bar
